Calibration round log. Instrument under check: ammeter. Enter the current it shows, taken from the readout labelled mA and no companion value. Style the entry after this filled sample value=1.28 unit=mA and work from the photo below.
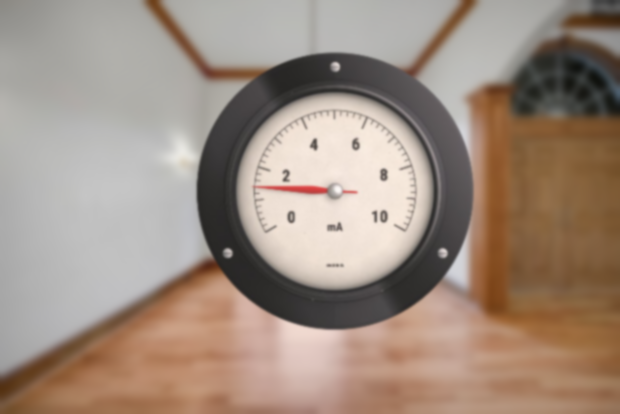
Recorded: value=1.4 unit=mA
